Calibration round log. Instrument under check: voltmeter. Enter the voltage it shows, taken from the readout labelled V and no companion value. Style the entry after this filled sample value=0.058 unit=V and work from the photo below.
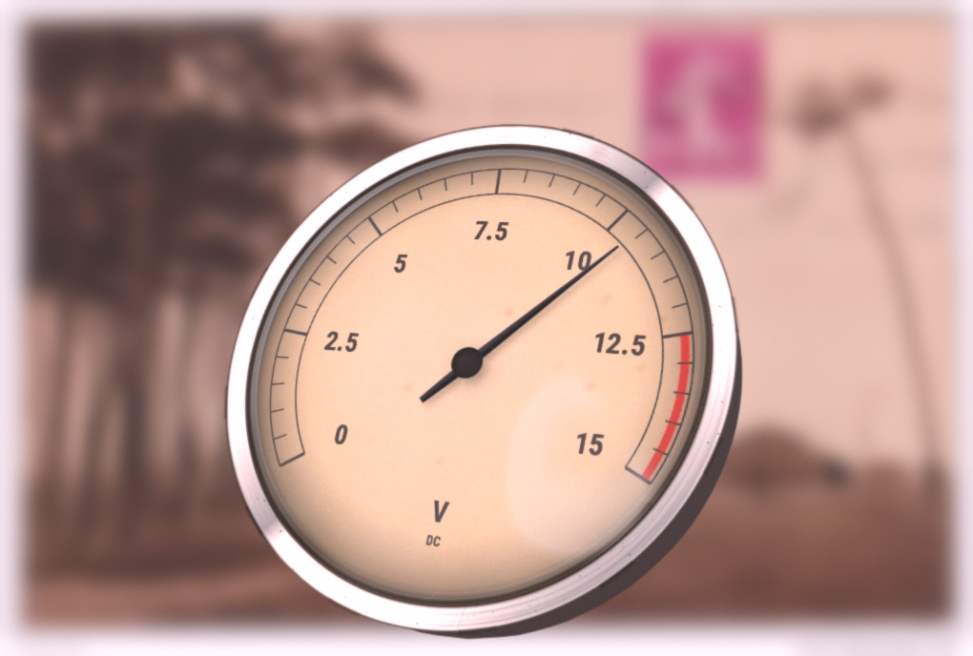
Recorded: value=10.5 unit=V
